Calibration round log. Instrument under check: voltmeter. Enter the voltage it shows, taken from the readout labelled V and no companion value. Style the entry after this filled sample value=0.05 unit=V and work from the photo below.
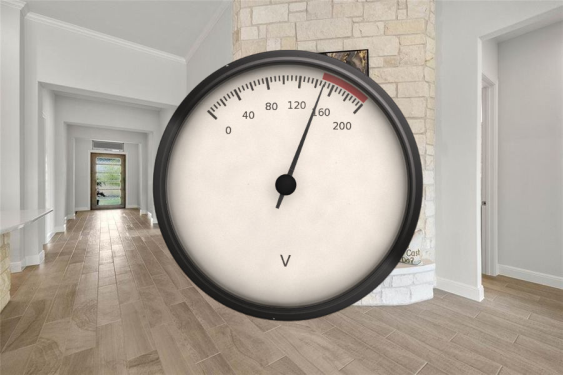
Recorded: value=150 unit=V
